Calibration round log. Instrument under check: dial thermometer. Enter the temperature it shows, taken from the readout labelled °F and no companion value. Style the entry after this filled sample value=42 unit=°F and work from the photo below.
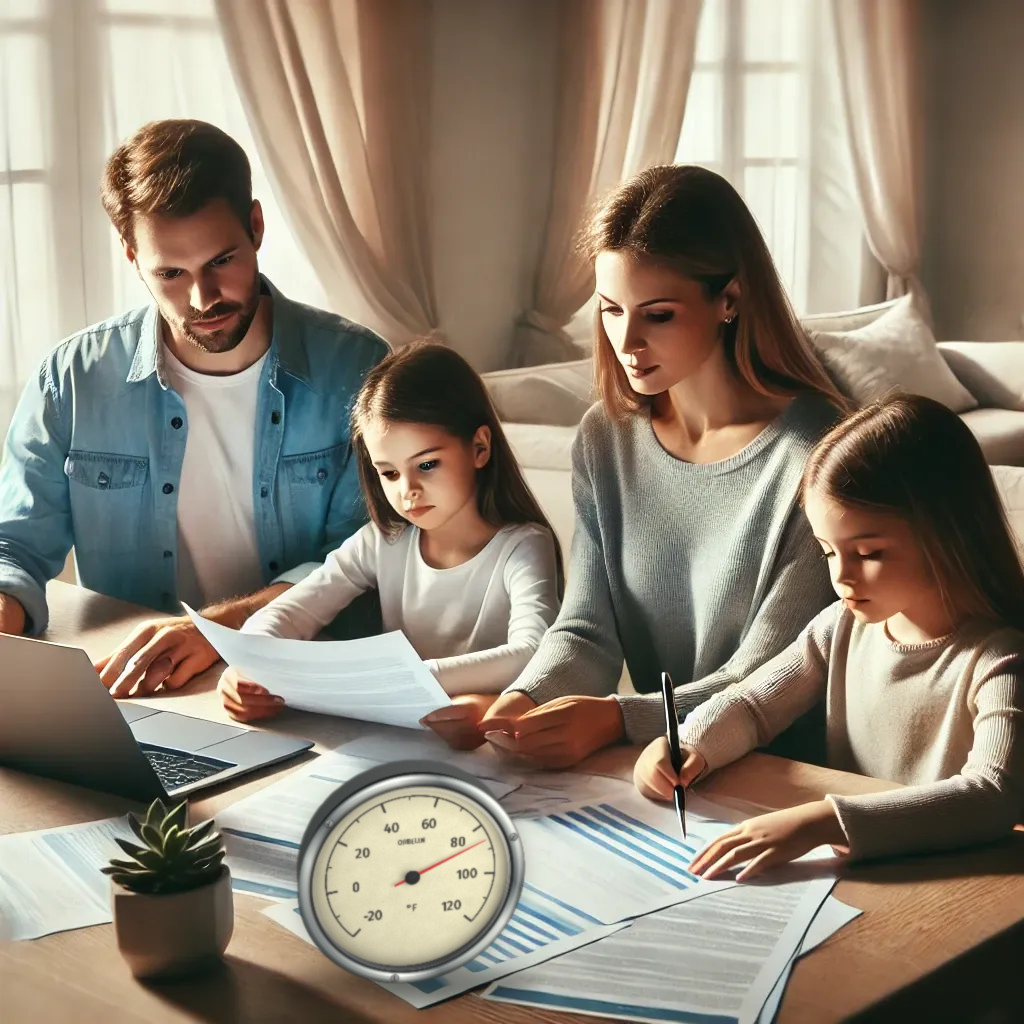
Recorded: value=85 unit=°F
